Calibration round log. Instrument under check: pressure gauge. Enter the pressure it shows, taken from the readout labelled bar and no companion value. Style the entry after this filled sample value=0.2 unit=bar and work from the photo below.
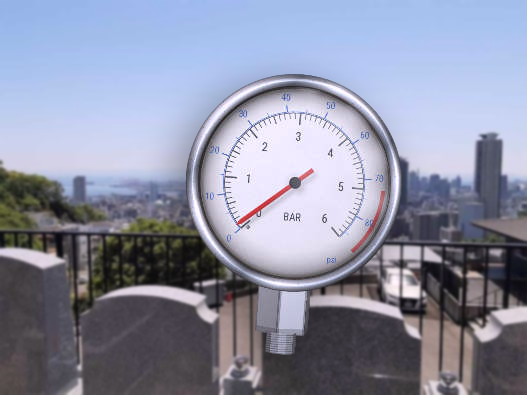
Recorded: value=0.1 unit=bar
